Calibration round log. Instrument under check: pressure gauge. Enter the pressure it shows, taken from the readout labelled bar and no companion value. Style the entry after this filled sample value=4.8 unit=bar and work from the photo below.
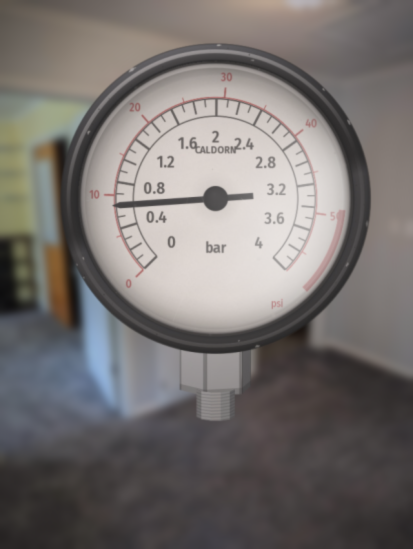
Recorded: value=0.6 unit=bar
